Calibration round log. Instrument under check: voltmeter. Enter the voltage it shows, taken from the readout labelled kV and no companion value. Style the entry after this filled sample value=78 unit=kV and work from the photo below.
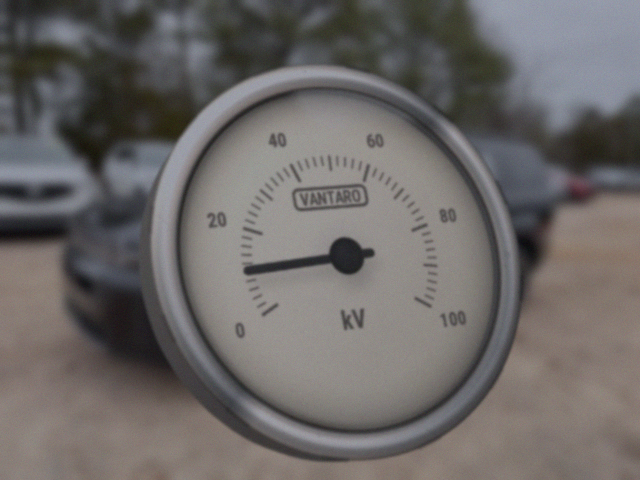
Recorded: value=10 unit=kV
